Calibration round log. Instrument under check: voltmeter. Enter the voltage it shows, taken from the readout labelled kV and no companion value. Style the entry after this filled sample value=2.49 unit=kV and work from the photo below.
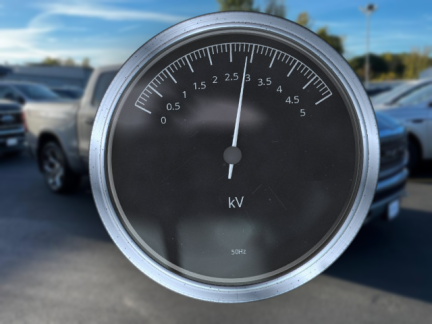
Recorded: value=2.9 unit=kV
